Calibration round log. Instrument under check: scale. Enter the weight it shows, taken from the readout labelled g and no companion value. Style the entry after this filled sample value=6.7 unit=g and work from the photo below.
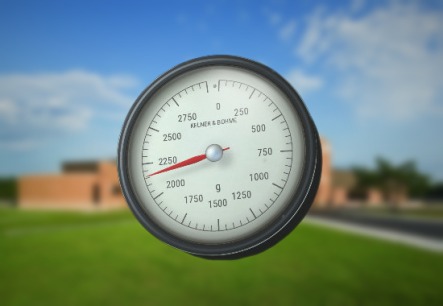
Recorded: value=2150 unit=g
